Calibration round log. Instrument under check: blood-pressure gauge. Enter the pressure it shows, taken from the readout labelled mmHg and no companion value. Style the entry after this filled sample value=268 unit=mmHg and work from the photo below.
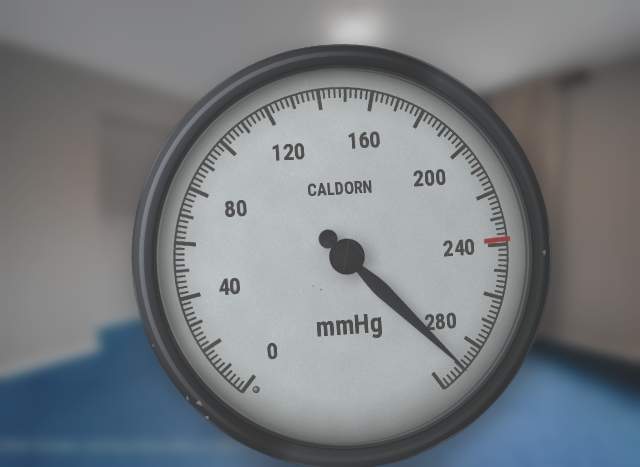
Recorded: value=290 unit=mmHg
